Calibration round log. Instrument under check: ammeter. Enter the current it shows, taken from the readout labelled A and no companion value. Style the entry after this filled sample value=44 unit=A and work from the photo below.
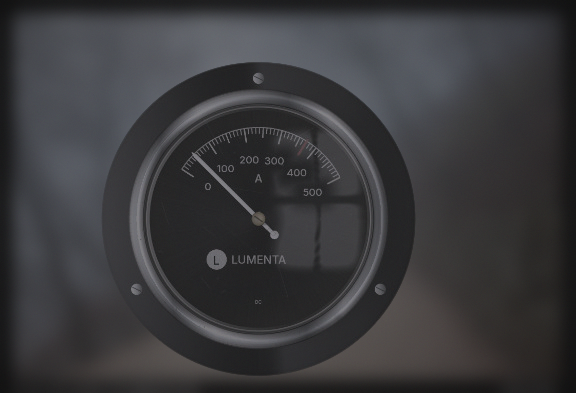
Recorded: value=50 unit=A
